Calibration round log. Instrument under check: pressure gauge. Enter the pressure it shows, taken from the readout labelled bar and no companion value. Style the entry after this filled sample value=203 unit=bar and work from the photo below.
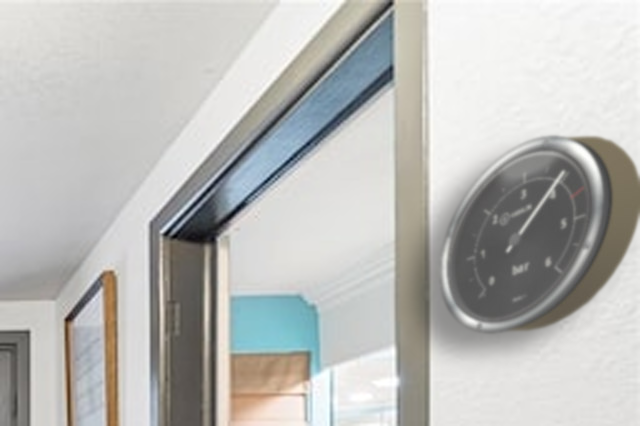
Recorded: value=4 unit=bar
